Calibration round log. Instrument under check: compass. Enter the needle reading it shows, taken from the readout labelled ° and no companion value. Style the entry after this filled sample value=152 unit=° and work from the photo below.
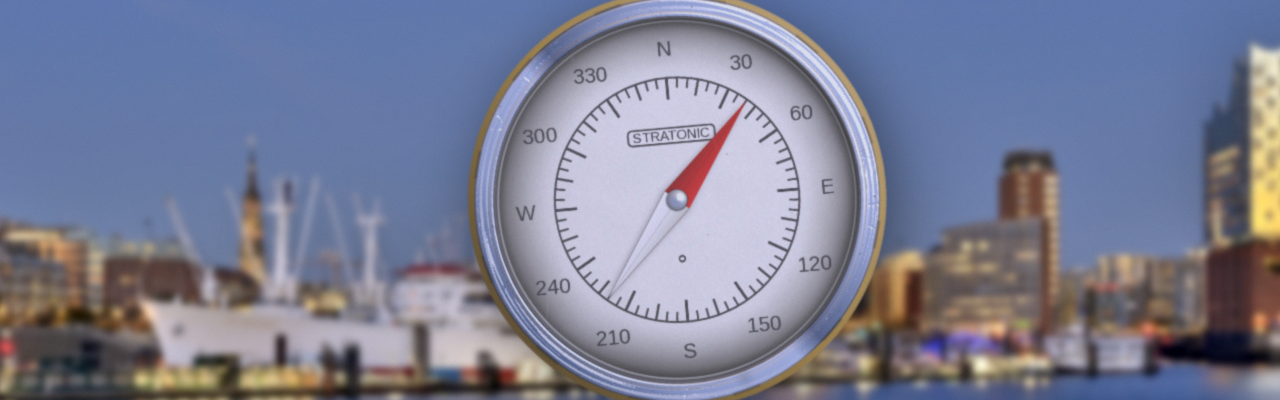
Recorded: value=40 unit=°
